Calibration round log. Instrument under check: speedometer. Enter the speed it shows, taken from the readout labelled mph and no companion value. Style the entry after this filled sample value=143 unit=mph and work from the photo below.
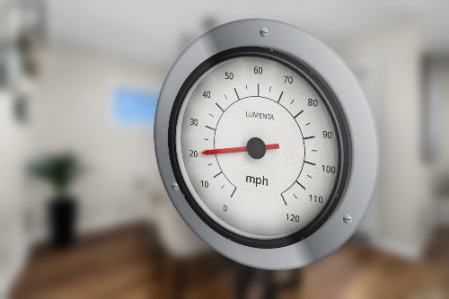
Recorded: value=20 unit=mph
